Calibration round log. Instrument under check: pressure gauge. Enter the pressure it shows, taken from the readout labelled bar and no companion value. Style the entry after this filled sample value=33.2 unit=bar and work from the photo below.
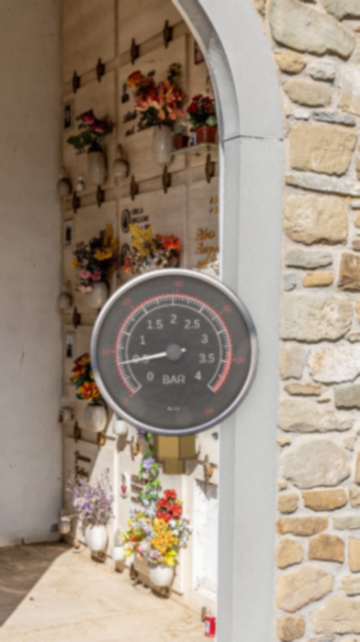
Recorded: value=0.5 unit=bar
